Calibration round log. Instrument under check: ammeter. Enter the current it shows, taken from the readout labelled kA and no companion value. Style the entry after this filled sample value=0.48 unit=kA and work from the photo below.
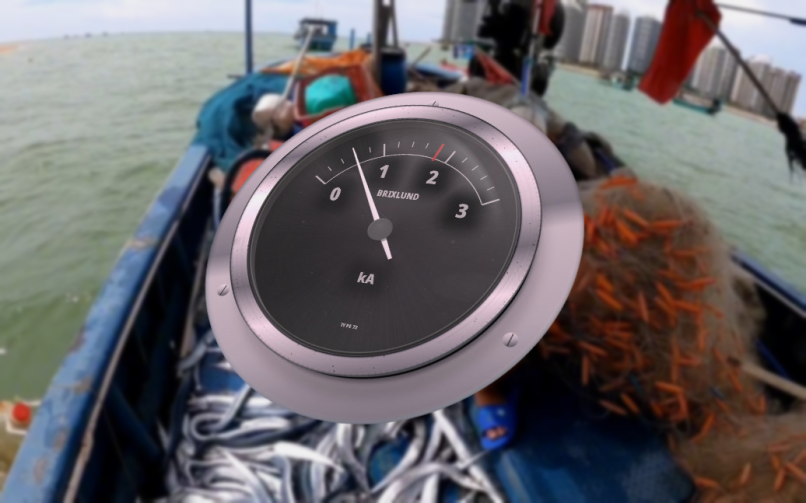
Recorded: value=0.6 unit=kA
